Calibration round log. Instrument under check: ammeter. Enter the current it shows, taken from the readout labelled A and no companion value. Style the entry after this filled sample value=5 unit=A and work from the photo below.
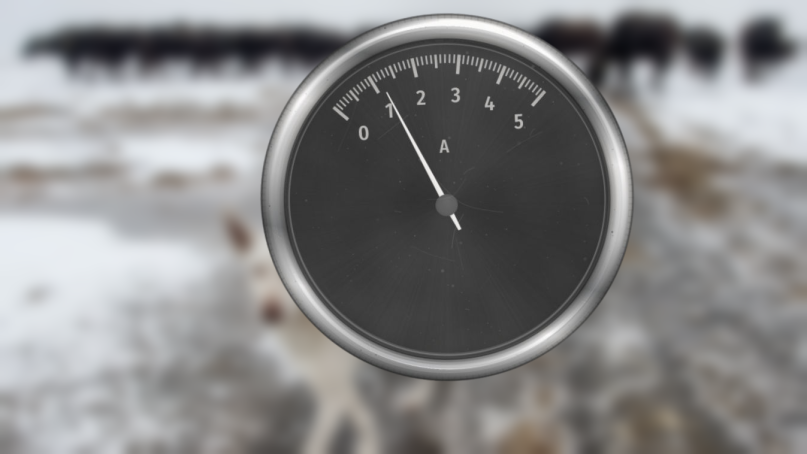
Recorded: value=1.2 unit=A
